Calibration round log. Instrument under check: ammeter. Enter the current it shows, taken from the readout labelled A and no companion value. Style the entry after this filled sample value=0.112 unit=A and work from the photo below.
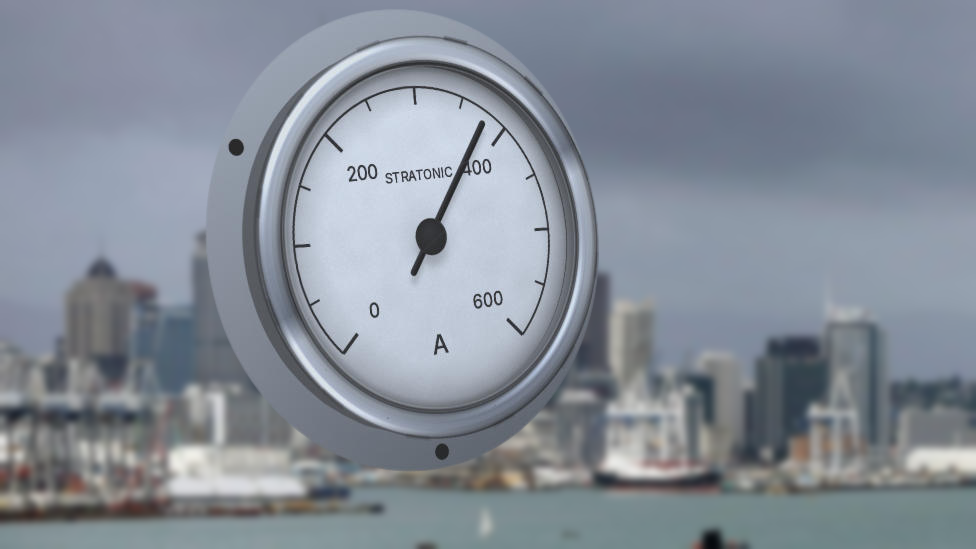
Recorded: value=375 unit=A
